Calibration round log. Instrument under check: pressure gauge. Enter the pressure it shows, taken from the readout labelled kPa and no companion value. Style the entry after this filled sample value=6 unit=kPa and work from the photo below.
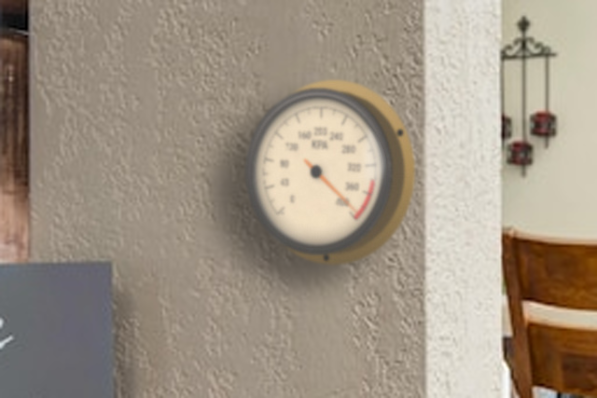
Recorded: value=390 unit=kPa
